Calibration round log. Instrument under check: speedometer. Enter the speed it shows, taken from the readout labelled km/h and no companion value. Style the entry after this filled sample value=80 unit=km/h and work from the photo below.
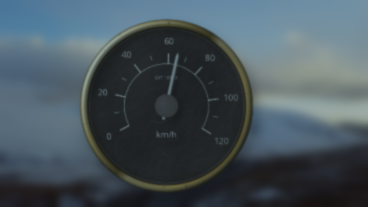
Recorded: value=65 unit=km/h
